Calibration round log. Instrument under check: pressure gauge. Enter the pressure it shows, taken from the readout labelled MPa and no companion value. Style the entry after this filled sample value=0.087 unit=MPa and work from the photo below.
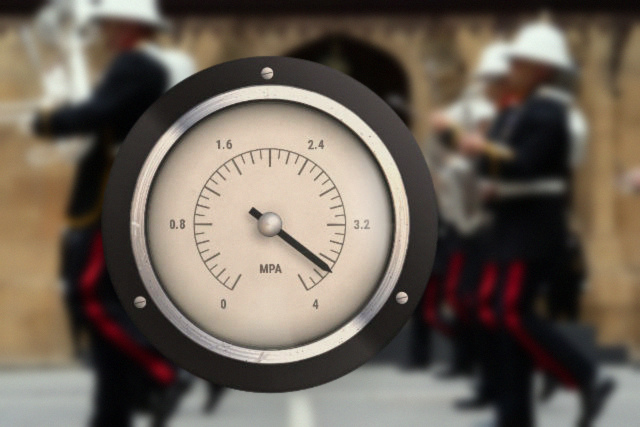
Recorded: value=3.7 unit=MPa
